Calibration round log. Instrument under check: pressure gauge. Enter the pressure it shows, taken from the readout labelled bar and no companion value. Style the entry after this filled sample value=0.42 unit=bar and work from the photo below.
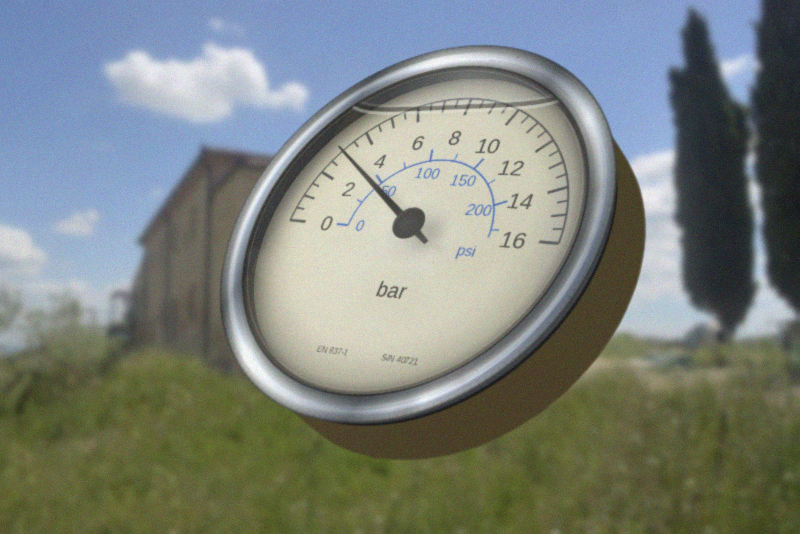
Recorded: value=3 unit=bar
